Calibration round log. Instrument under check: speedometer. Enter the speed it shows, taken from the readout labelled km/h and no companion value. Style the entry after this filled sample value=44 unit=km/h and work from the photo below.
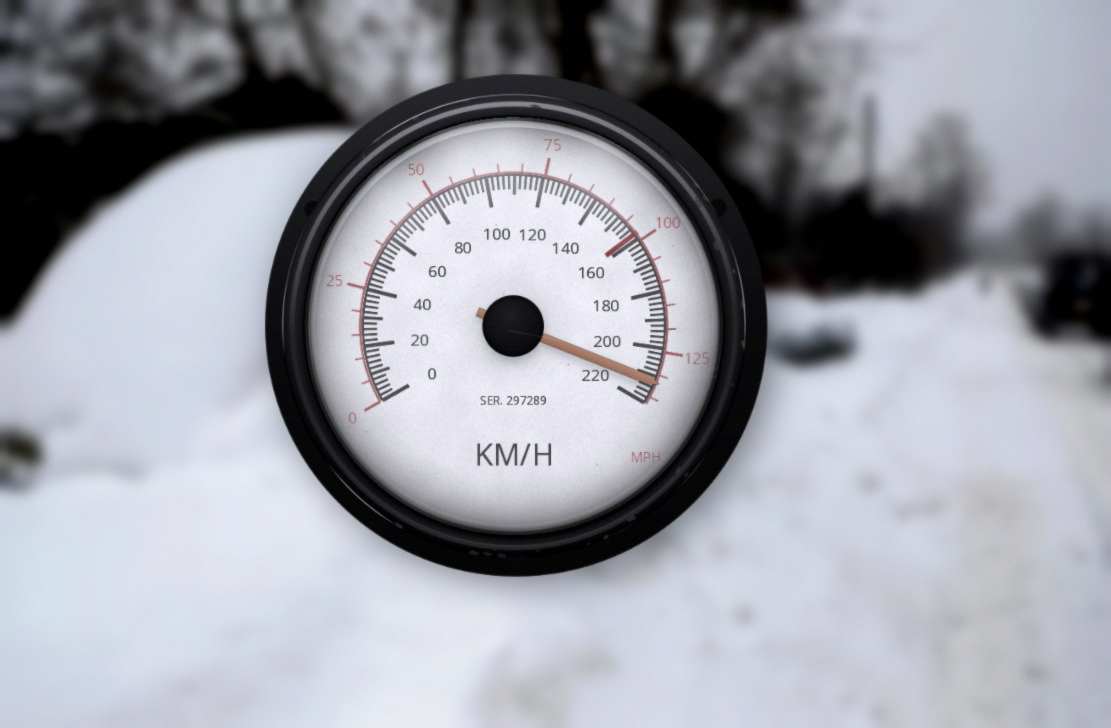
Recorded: value=212 unit=km/h
